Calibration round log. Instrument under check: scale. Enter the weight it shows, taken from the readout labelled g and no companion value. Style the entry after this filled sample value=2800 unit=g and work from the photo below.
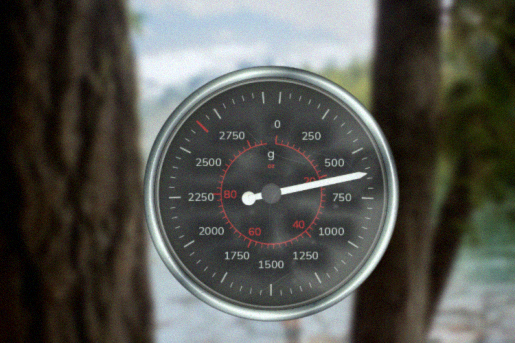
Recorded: value=625 unit=g
